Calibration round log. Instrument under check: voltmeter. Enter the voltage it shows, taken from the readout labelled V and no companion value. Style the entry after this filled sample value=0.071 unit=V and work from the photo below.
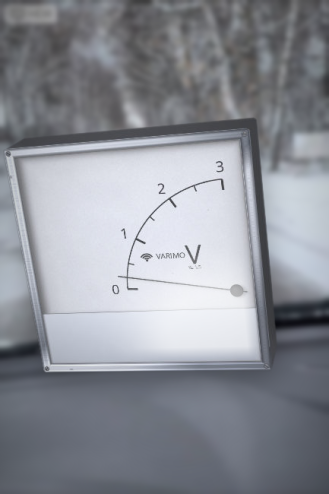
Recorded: value=0.25 unit=V
